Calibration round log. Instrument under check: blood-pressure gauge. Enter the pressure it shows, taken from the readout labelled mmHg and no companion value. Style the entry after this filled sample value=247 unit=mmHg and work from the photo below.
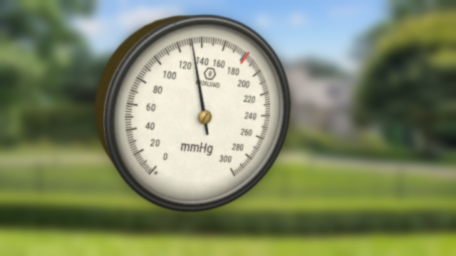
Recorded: value=130 unit=mmHg
